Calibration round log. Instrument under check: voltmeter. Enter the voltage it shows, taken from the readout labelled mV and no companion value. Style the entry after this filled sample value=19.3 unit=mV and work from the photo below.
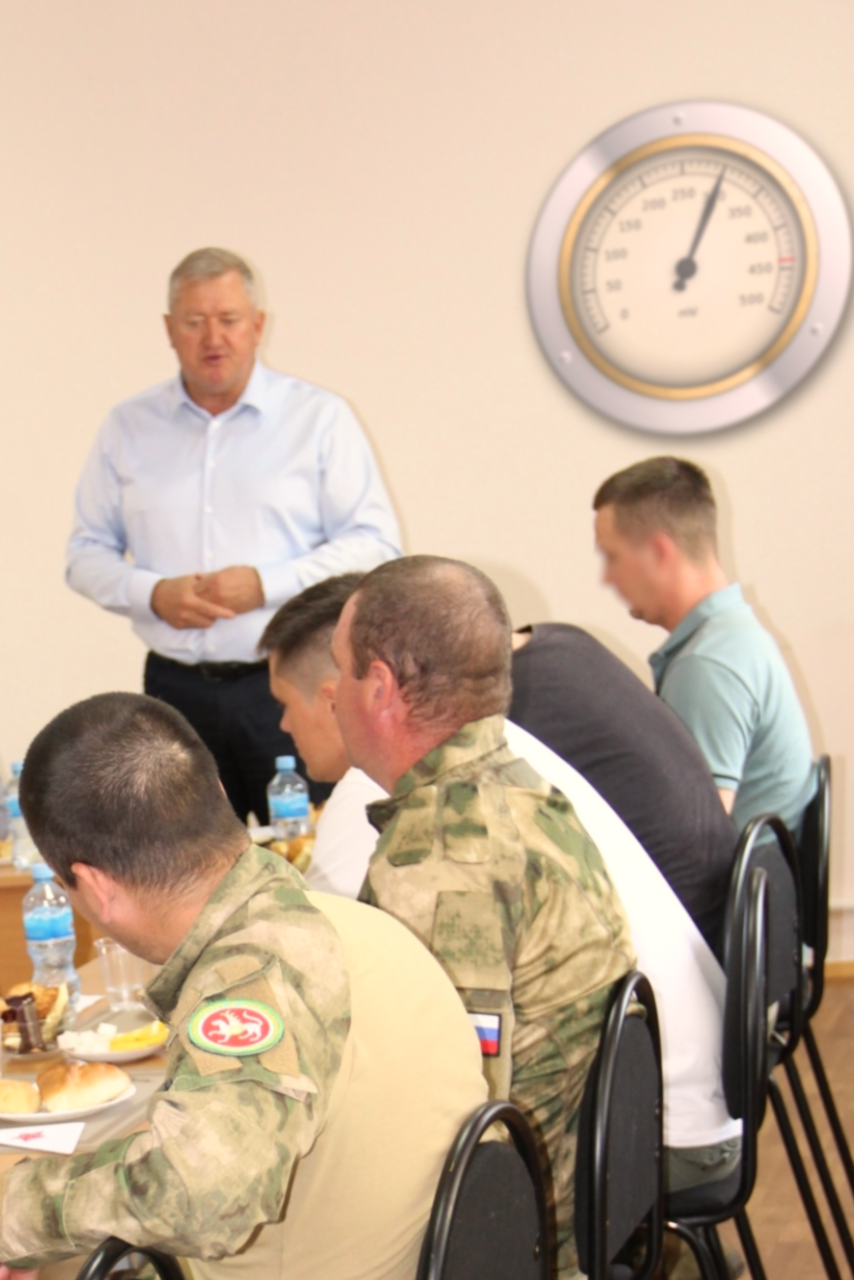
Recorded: value=300 unit=mV
